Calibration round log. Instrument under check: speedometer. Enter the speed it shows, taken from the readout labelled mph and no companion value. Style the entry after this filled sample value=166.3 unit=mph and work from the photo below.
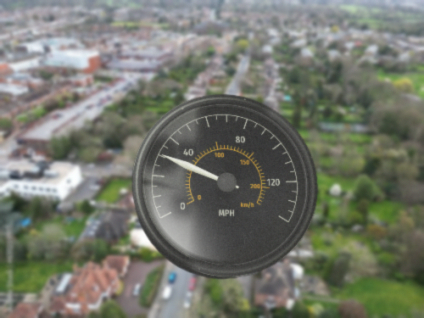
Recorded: value=30 unit=mph
